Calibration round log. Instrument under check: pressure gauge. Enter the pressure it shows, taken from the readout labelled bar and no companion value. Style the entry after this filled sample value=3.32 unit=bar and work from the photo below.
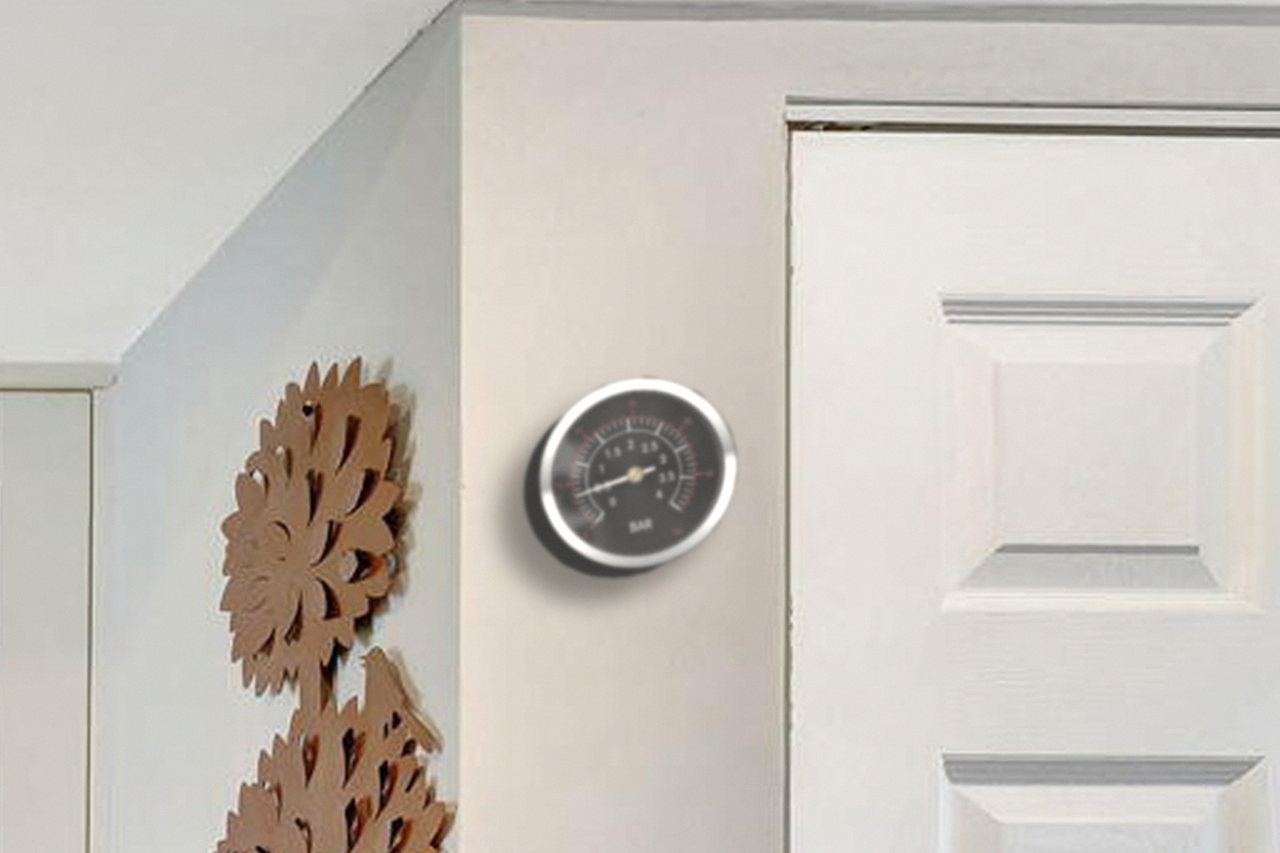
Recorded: value=0.5 unit=bar
